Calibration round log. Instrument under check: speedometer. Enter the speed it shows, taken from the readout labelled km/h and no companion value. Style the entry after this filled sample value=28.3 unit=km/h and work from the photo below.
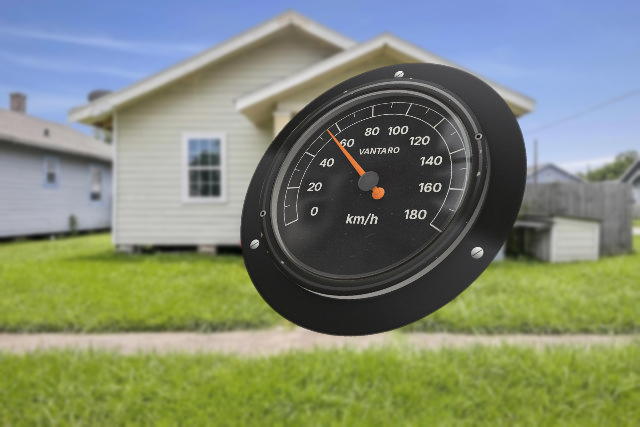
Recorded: value=55 unit=km/h
